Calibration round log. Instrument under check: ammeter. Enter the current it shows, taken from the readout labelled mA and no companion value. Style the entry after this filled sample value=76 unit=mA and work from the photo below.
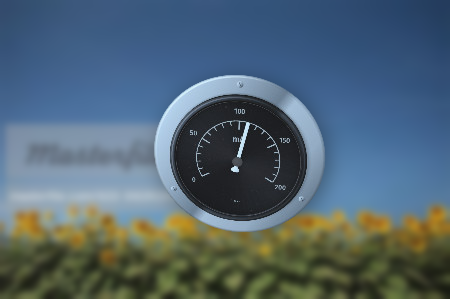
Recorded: value=110 unit=mA
